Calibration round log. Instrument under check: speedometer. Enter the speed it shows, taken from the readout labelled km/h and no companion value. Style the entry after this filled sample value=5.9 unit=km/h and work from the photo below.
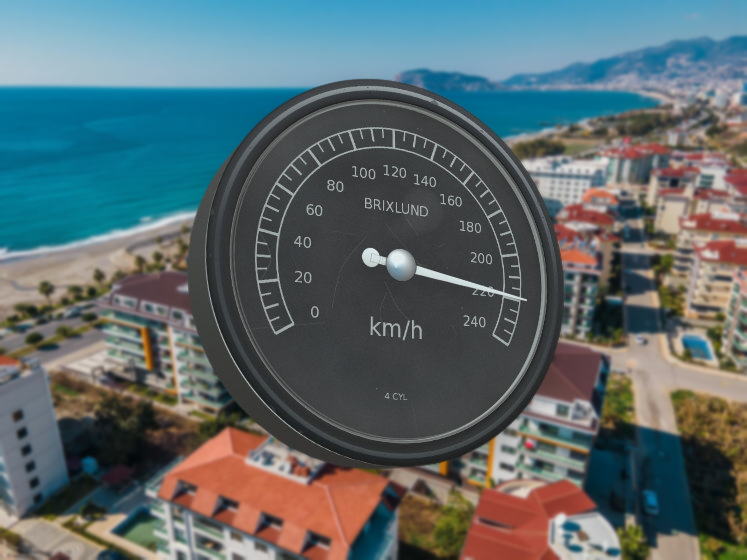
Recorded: value=220 unit=km/h
